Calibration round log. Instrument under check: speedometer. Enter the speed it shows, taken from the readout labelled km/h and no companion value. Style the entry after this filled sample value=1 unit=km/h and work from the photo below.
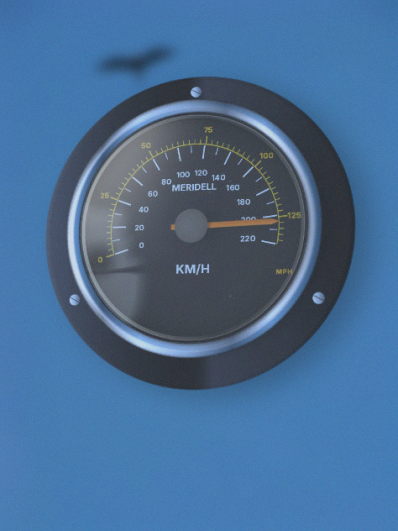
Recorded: value=205 unit=km/h
